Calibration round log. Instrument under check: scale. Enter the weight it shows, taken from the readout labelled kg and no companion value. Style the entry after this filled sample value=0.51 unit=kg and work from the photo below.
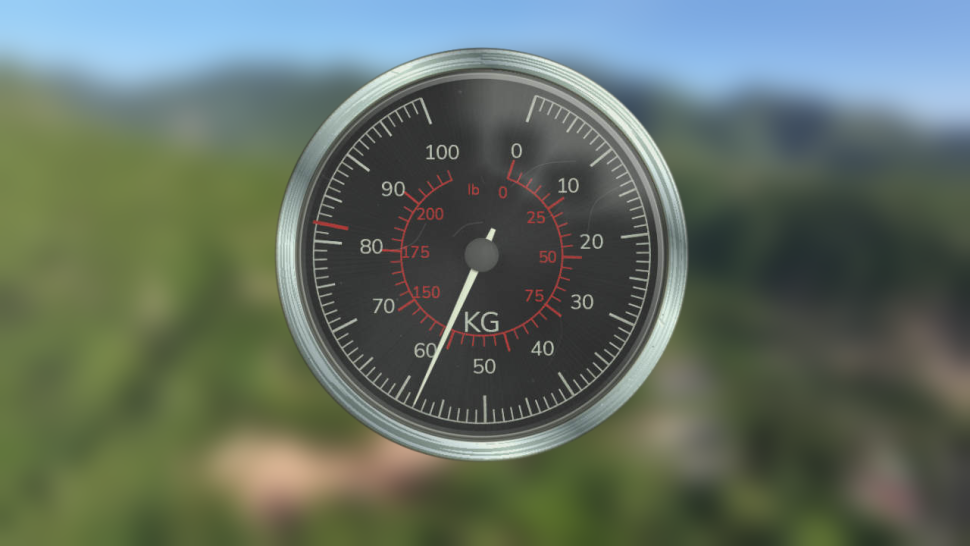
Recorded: value=58 unit=kg
